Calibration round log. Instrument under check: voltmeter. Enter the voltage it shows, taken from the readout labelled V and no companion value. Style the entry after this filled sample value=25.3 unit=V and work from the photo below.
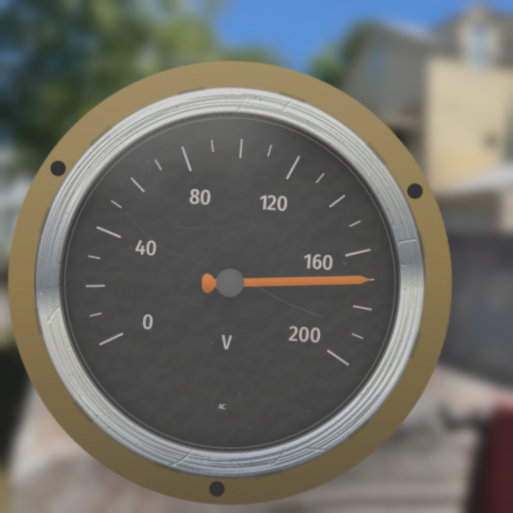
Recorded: value=170 unit=V
